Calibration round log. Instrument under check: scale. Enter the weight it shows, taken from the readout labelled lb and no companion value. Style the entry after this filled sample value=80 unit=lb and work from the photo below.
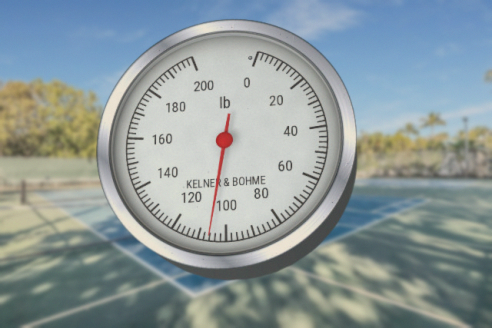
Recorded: value=106 unit=lb
